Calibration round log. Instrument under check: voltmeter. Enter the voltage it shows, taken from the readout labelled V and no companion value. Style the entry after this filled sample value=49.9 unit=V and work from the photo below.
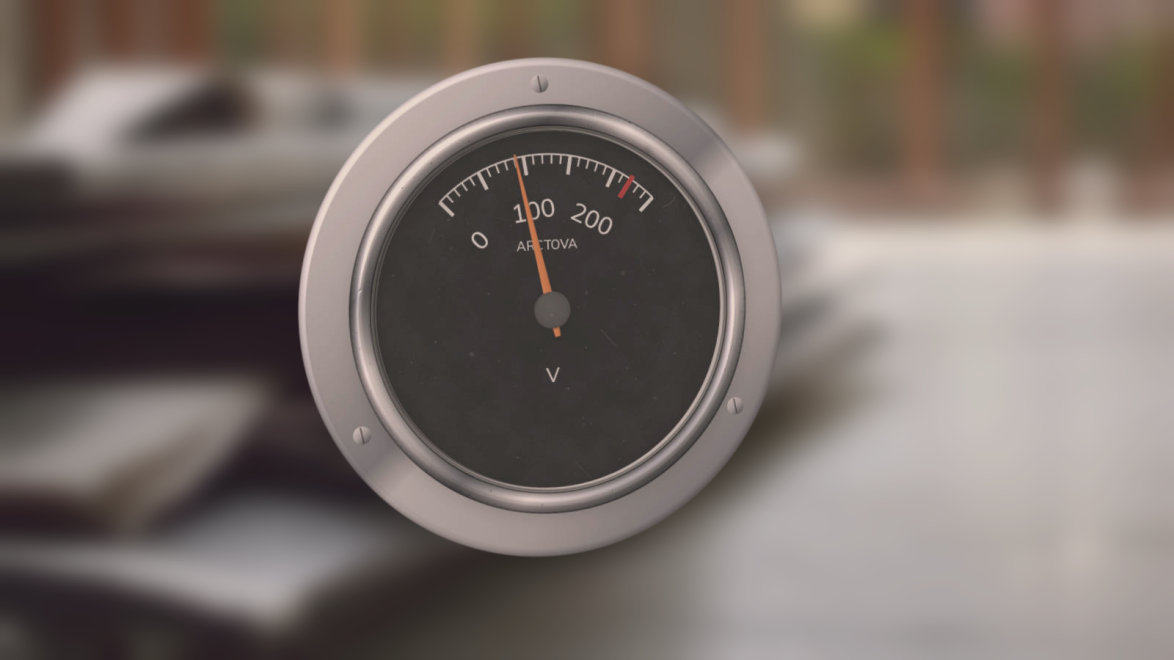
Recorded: value=90 unit=V
